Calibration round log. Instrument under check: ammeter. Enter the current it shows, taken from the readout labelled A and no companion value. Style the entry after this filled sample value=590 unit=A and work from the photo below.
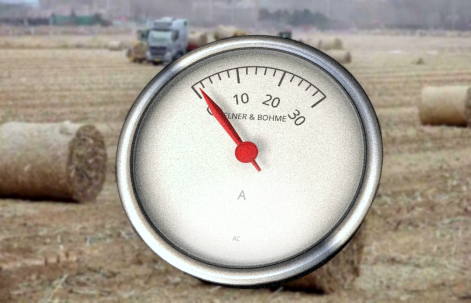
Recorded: value=1 unit=A
